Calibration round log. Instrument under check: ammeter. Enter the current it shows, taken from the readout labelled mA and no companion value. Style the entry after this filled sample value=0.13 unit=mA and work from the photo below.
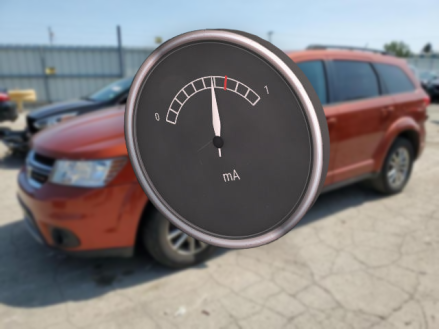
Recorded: value=0.6 unit=mA
